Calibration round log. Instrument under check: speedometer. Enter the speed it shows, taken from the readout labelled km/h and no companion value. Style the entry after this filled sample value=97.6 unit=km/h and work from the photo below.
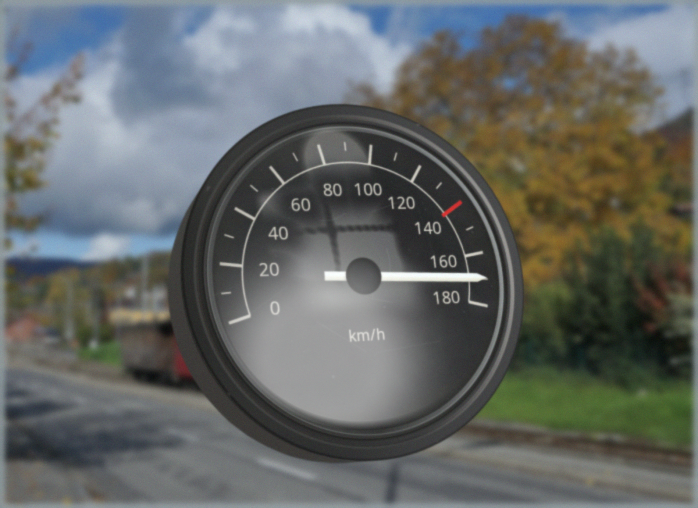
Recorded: value=170 unit=km/h
